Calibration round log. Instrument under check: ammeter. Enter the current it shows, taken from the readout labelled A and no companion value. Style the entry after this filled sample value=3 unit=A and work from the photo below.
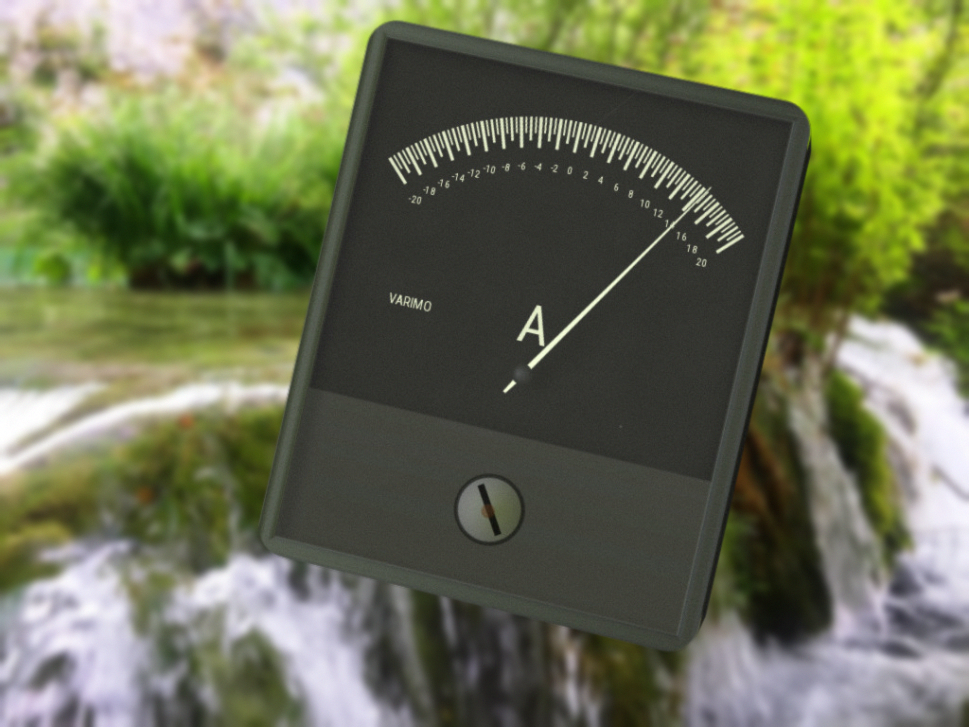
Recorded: value=14.5 unit=A
